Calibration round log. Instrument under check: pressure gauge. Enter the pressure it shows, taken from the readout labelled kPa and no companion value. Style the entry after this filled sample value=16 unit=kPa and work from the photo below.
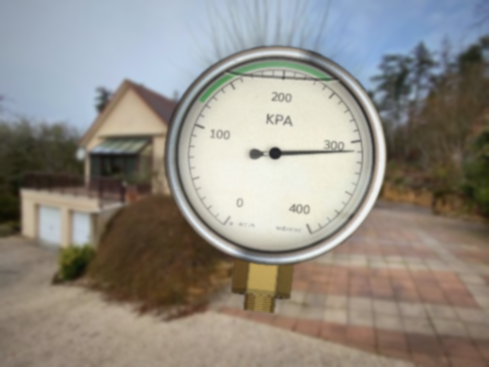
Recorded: value=310 unit=kPa
